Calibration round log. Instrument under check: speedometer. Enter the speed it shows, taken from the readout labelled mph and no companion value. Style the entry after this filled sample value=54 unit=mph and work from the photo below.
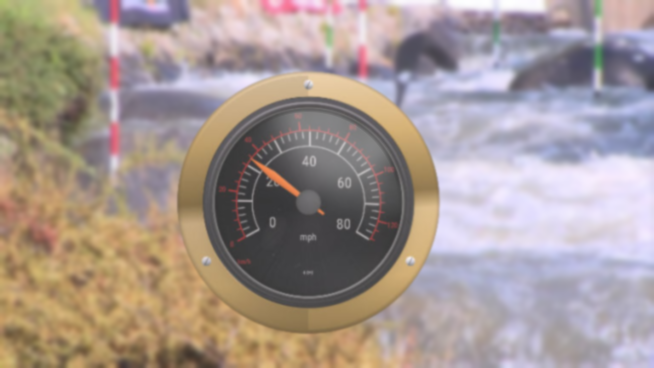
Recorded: value=22 unit=mph
